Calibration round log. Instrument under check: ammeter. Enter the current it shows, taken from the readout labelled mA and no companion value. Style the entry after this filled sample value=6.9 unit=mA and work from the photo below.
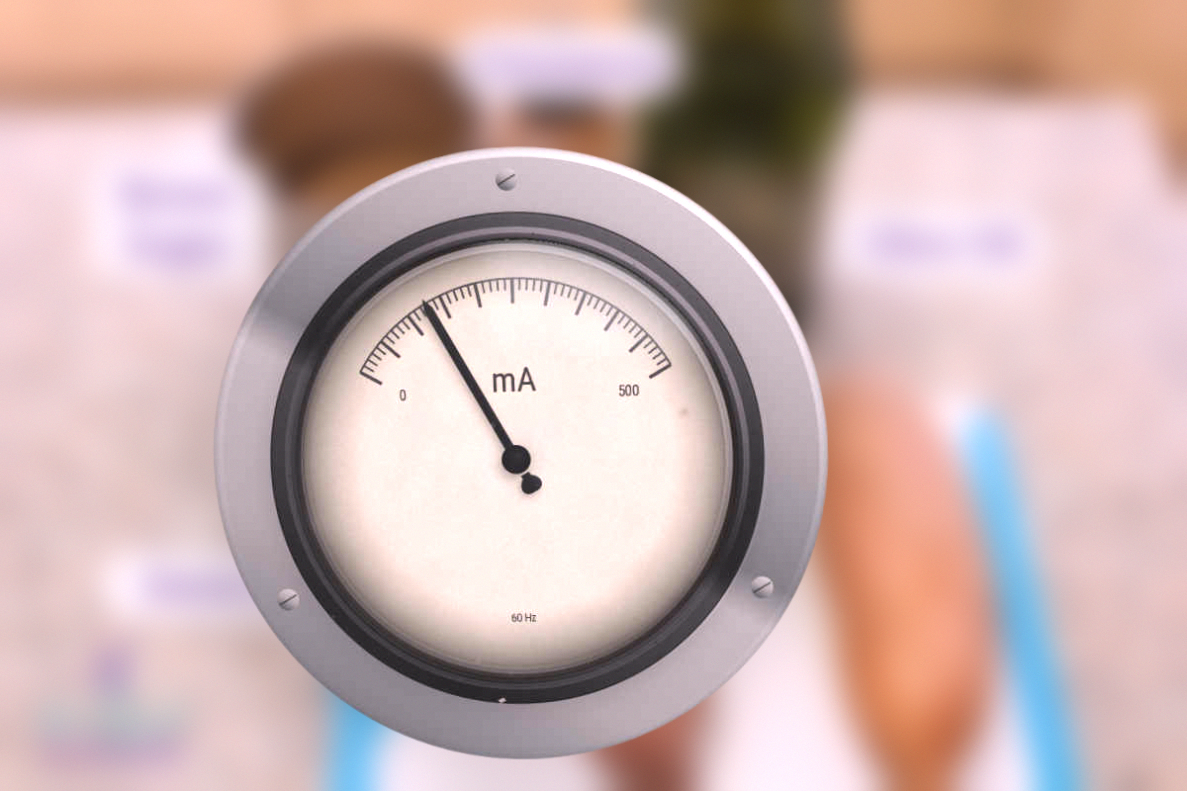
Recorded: value=130 unit=mA
